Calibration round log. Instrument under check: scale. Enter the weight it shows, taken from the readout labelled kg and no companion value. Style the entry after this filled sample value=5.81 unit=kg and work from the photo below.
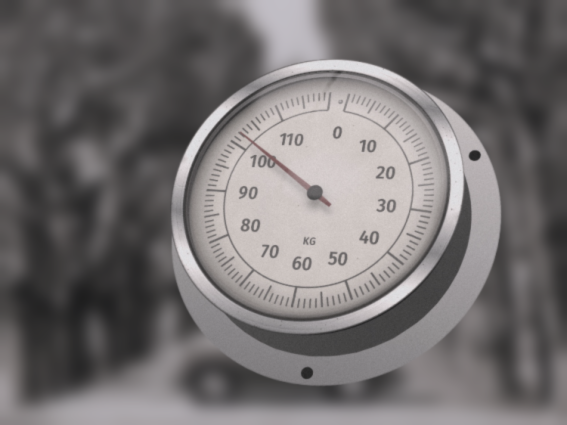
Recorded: value=102 unit=kg
